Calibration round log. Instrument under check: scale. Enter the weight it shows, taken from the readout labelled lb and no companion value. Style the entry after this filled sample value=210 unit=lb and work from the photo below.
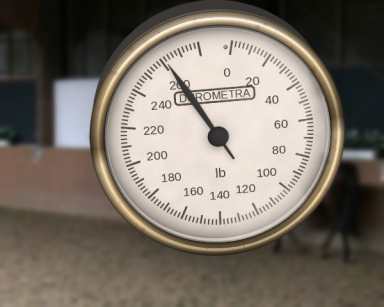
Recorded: value=262 unit=lb
